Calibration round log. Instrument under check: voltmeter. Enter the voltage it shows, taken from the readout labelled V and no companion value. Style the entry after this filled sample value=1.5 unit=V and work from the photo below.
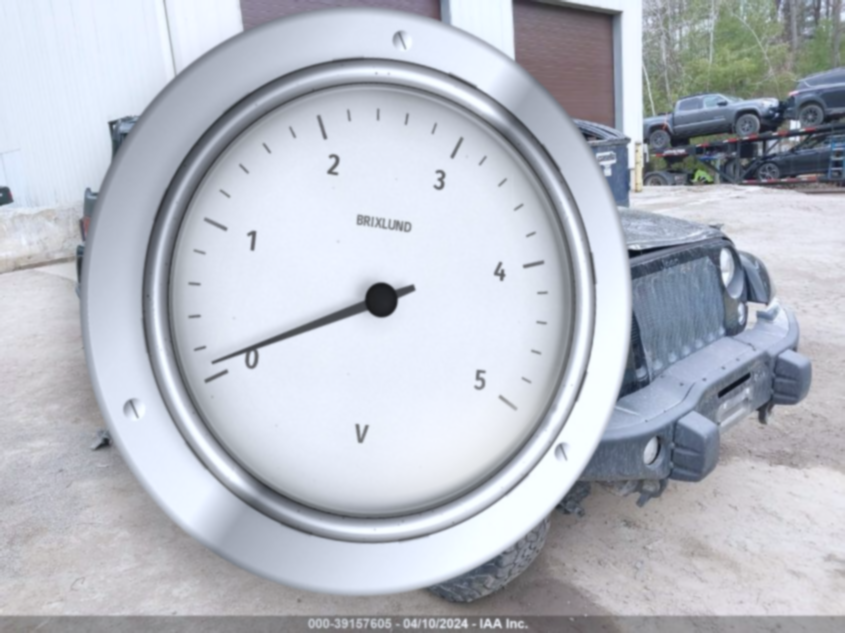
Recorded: value=0.1 unit=V
